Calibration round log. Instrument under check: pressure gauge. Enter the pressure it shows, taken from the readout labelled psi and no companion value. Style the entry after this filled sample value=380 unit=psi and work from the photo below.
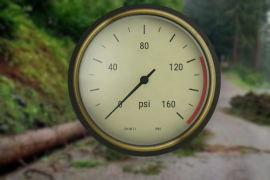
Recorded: value=0 unit=psi
